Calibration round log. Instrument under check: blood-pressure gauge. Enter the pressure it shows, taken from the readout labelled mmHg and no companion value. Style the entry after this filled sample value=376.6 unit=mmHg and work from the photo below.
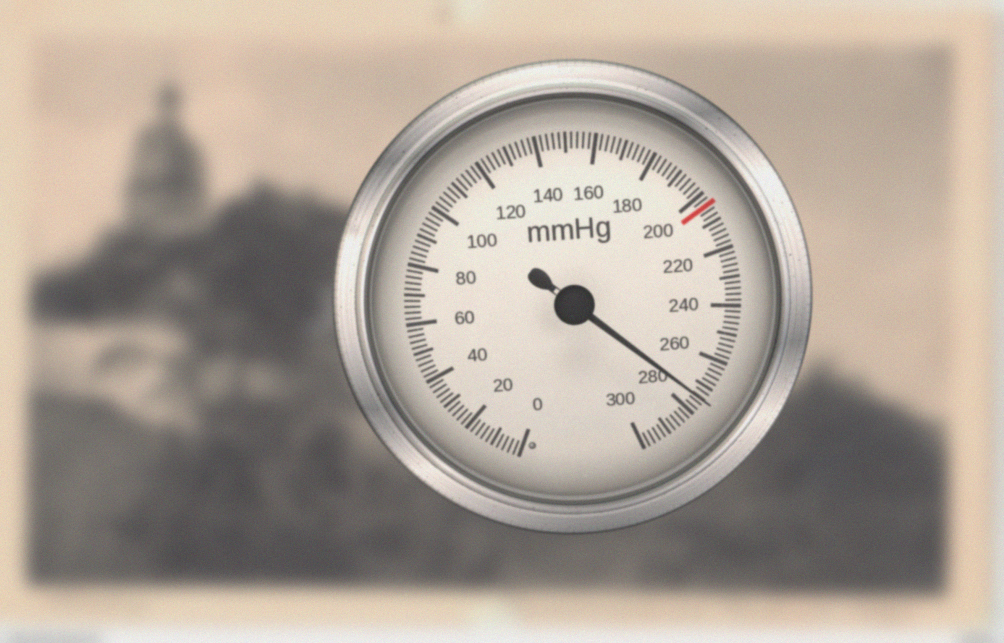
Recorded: value=274 unit=mmHg
